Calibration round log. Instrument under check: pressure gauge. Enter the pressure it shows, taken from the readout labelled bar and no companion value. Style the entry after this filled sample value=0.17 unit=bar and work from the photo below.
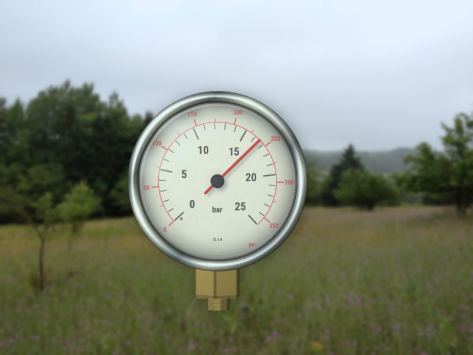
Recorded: value=16.5 unit=bar
